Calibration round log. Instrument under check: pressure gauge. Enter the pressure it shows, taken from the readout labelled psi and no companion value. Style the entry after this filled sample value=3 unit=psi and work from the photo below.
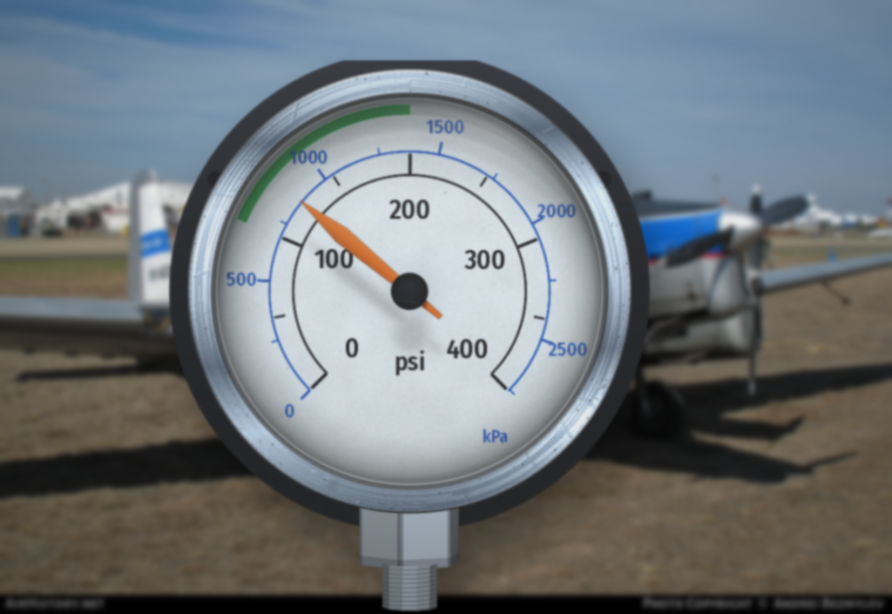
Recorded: value=125 unit=psi
